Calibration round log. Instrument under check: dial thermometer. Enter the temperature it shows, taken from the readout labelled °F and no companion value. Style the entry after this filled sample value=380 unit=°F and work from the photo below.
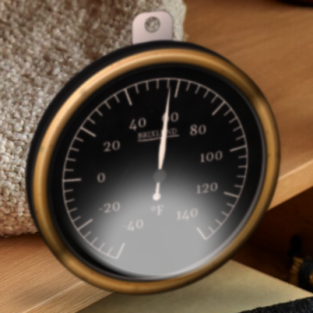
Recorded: value=56 unit=°F
